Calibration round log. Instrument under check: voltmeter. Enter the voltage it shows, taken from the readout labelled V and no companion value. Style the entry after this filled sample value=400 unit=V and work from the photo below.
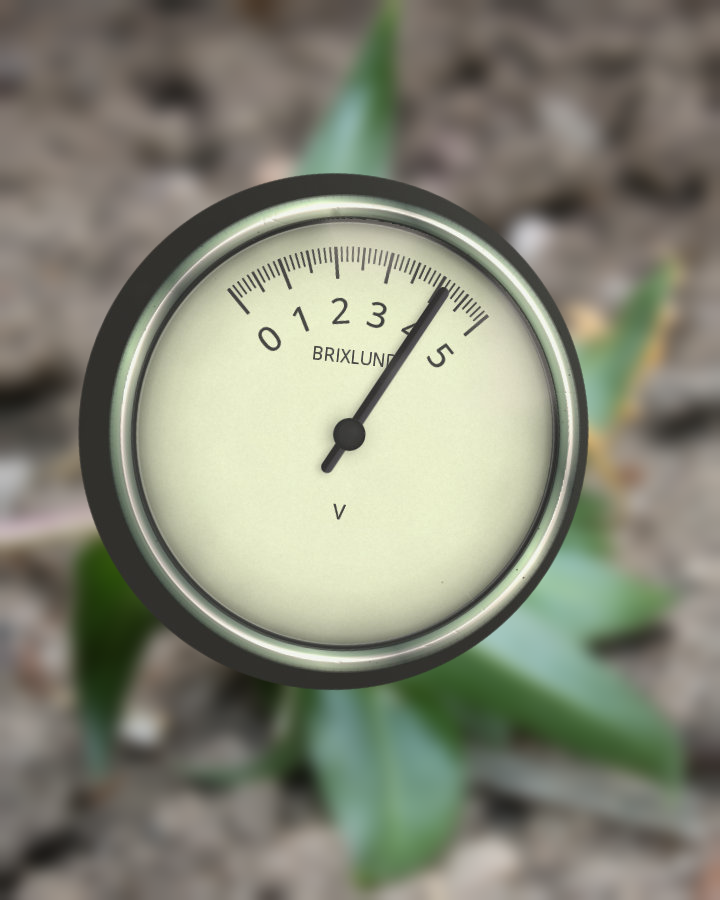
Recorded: value=4.1 unit=V
